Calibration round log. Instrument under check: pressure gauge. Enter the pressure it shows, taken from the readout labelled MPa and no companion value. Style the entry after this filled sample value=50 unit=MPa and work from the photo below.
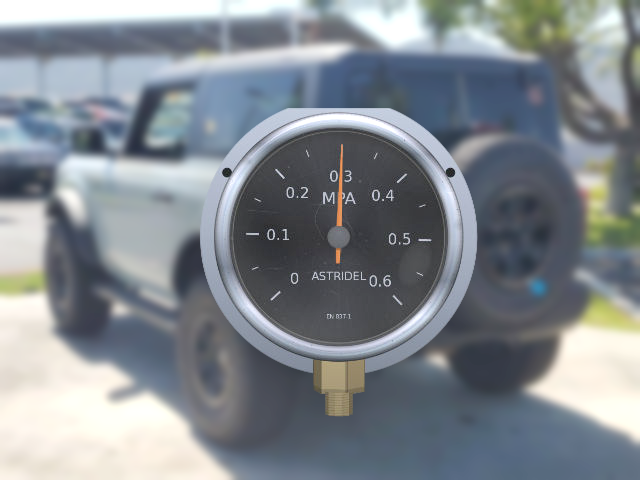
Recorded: value=0.3 unit=MPa
